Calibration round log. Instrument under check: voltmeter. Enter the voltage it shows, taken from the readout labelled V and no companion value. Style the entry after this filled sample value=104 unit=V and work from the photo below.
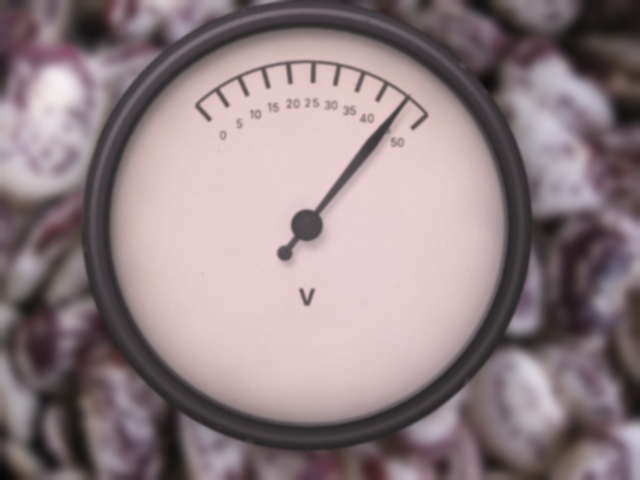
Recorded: value=45 unit=V
